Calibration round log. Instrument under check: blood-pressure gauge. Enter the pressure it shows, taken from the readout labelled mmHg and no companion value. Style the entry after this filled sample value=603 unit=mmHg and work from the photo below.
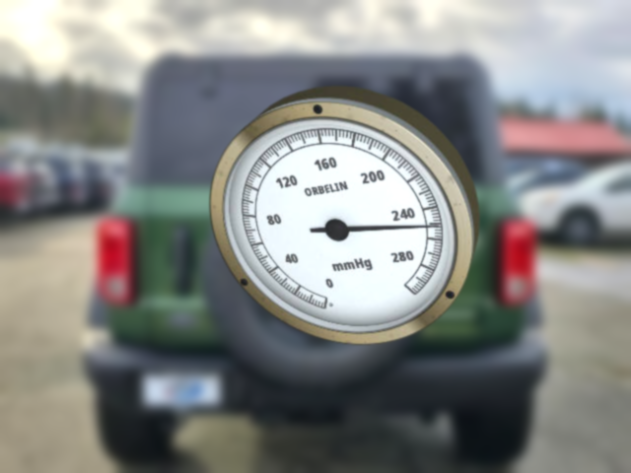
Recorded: value=250 unit=mmHg
